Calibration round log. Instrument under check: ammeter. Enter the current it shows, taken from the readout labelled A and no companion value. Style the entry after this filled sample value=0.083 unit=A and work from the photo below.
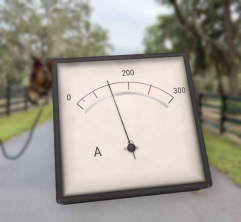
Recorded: value=150 unit=A
